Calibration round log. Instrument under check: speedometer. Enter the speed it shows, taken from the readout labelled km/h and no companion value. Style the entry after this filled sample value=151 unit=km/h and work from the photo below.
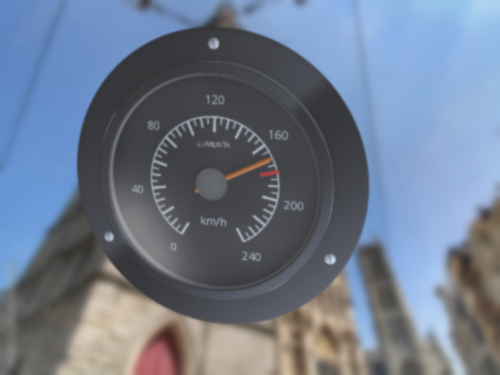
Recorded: value=170 unit=km/h
